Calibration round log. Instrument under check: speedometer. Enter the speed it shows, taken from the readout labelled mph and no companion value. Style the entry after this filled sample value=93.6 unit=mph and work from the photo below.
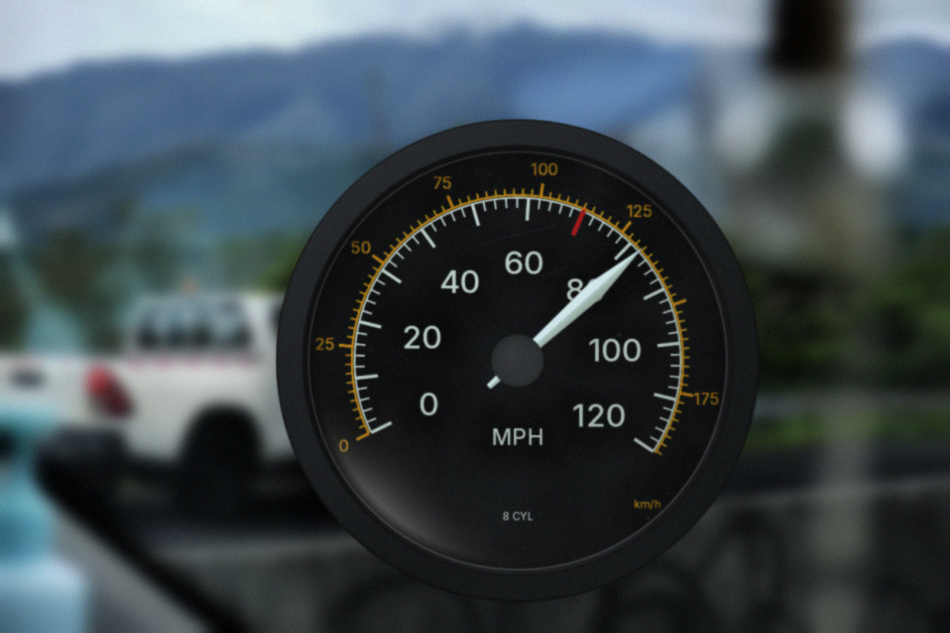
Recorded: value=82 unit=mph
